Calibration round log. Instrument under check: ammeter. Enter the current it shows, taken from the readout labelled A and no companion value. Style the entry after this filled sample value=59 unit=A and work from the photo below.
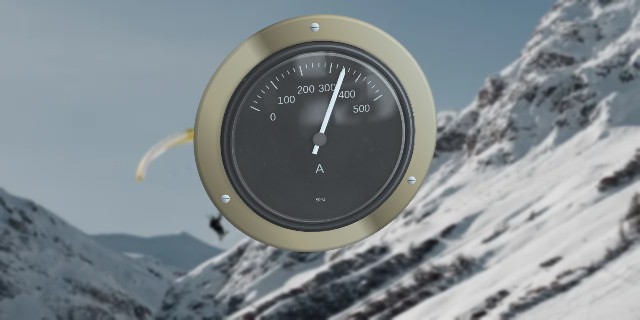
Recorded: value=340 unit=A
